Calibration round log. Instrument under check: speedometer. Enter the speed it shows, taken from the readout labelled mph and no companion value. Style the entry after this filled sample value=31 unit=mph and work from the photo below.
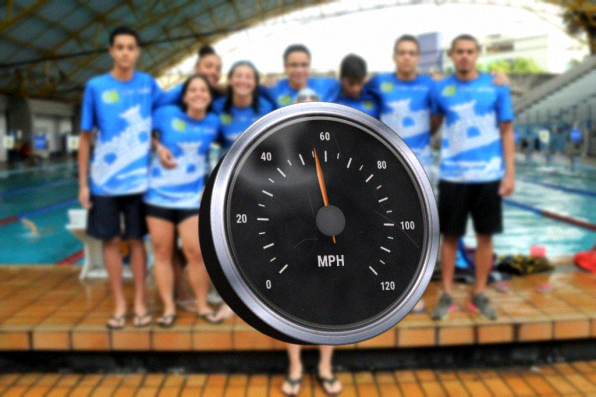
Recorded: value=55 unit=mph
